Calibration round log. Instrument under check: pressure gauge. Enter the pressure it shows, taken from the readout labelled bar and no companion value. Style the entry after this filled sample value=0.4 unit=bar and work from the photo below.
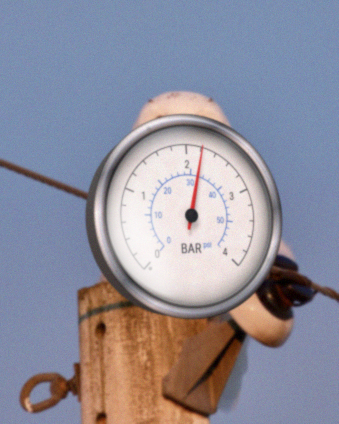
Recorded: value=2.2 unit=bar
